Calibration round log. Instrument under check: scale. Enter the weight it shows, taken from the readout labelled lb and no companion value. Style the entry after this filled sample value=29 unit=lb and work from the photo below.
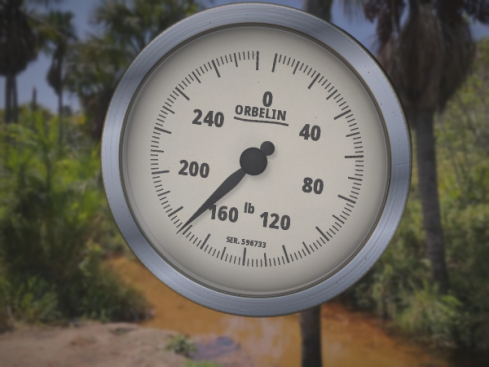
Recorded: value=172 unit=lb
